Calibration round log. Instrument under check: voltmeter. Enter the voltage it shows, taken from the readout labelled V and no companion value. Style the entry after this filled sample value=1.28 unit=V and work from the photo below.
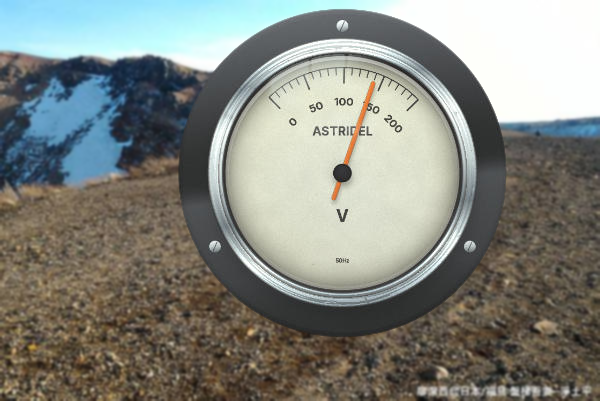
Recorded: value=140 unit=V
